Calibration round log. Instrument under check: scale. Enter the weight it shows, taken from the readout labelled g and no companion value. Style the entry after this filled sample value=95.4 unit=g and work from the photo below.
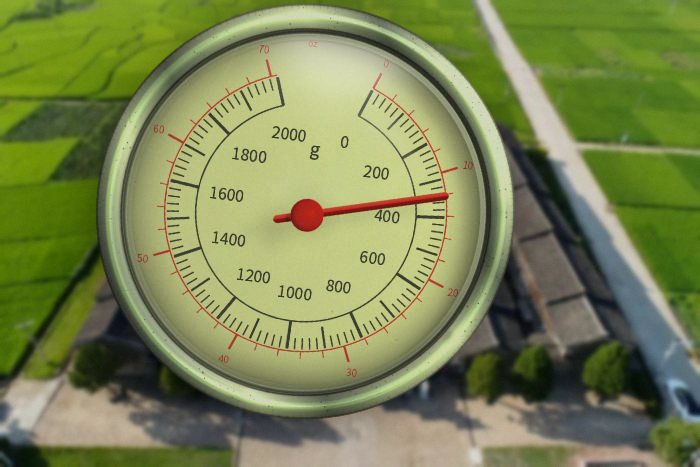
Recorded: value=340 unit=g
